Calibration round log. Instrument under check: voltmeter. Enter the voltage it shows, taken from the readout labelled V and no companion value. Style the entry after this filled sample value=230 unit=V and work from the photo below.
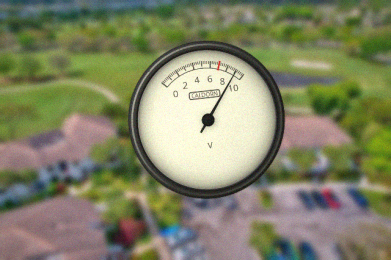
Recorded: value=9 unit=V
